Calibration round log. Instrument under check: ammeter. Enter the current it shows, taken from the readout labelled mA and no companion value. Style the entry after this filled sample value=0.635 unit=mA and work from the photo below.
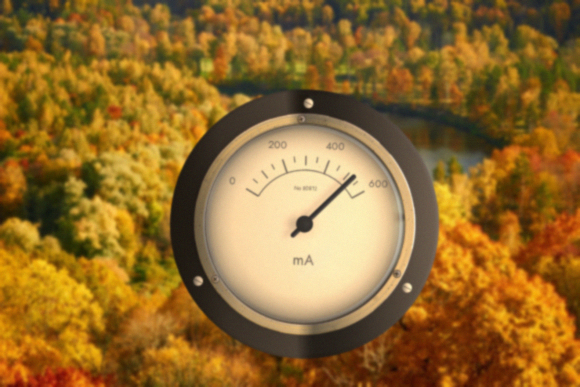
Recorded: value=525 unit=mA
